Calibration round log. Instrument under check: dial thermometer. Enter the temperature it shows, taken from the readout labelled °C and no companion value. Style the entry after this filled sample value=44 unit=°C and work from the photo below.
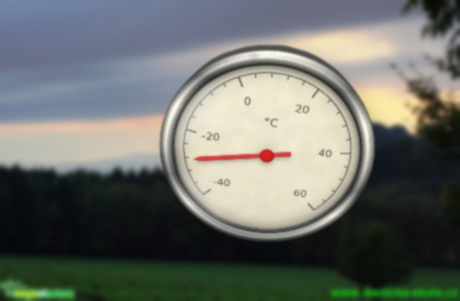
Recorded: value=-28 unit=°C
